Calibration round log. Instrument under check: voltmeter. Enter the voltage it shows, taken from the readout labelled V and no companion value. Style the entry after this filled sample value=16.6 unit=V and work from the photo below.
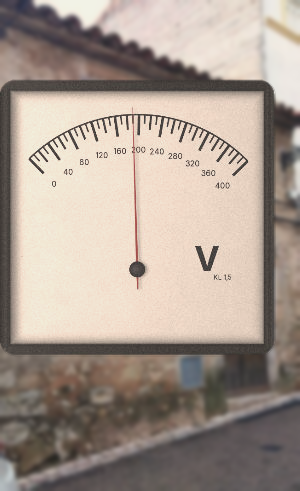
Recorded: value=190 unit=V
